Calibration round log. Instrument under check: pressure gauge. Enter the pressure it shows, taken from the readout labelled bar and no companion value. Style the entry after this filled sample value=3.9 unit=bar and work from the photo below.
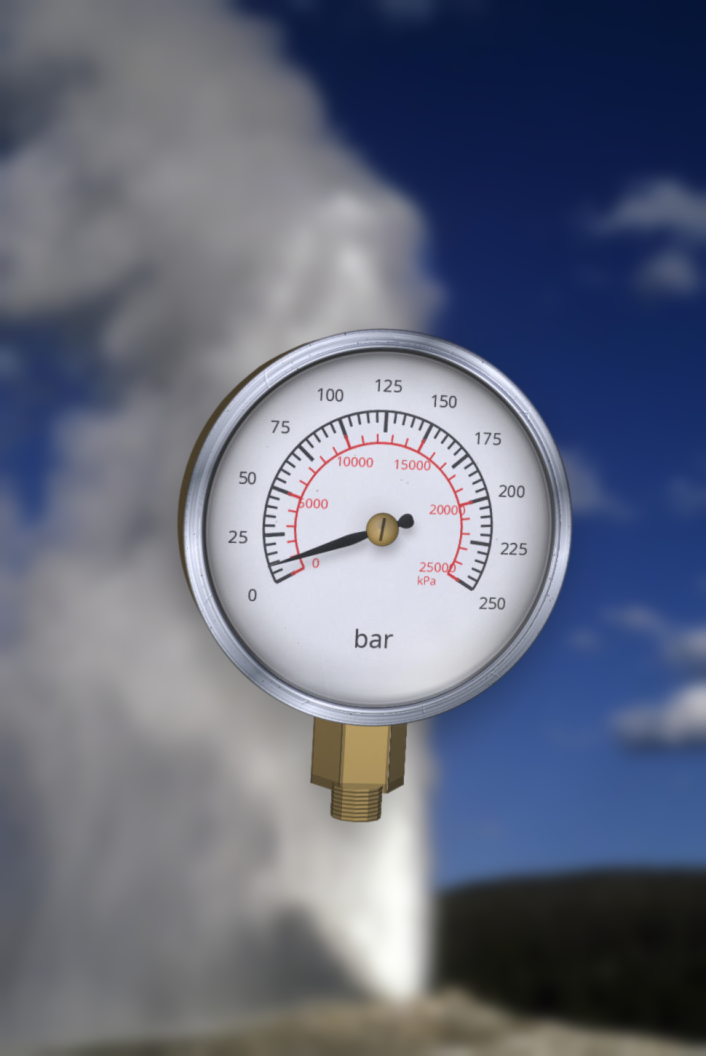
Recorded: value=10 unit=bar
